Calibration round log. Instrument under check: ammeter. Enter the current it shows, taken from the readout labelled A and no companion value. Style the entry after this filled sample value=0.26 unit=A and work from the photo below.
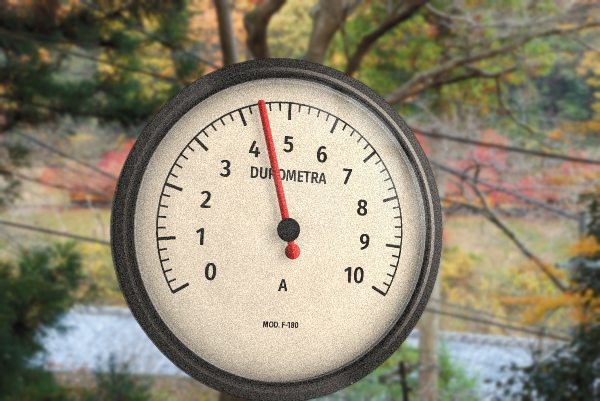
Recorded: value=4.4 unit=A
